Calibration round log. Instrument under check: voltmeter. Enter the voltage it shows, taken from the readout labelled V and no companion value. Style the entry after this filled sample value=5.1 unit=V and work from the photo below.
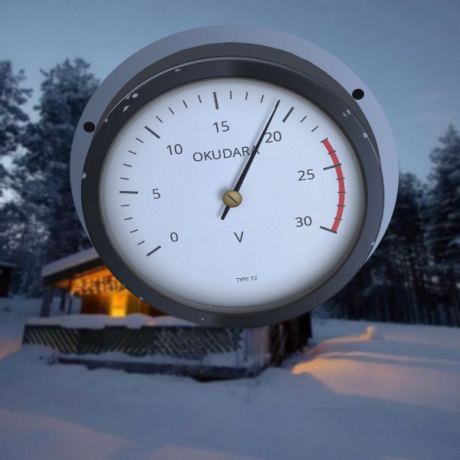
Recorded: value=19 unit=V
